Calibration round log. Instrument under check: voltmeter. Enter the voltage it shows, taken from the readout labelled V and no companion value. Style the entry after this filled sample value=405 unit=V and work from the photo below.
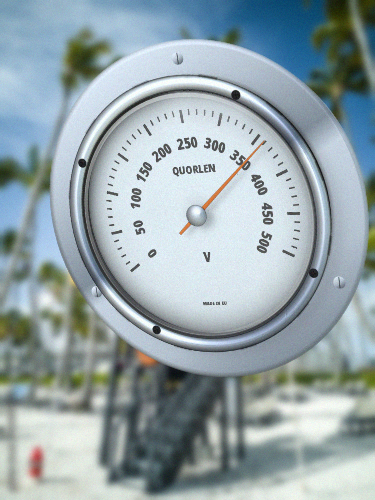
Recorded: value=360 unit=V
